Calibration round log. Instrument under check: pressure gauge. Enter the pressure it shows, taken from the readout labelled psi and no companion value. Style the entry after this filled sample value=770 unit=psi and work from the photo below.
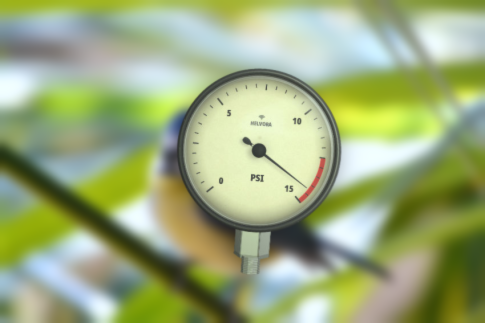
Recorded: value=14.25 unit=psi
